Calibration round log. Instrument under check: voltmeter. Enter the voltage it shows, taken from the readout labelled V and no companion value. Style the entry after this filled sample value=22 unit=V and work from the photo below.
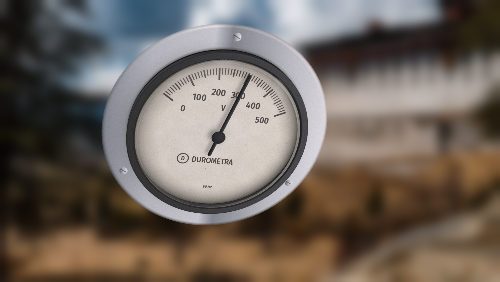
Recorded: value=300 unit=V
